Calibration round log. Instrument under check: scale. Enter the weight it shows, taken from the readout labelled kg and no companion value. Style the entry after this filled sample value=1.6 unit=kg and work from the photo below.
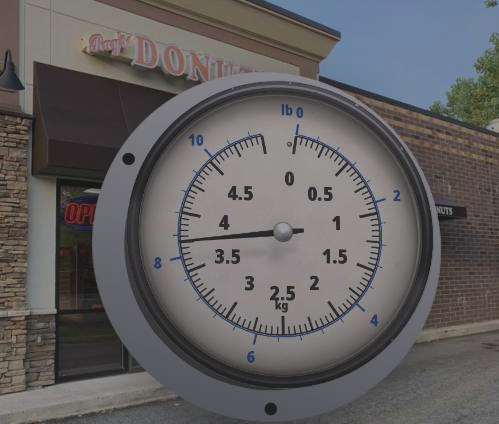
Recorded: value=3.75 unit=kg
